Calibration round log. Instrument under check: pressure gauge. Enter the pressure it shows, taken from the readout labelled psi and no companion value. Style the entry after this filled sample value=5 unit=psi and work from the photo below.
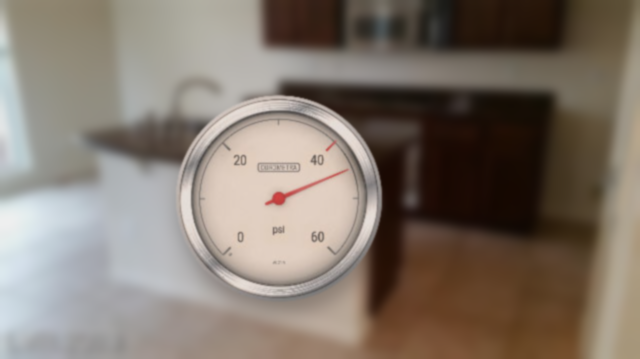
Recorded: value=45 unit=psi
